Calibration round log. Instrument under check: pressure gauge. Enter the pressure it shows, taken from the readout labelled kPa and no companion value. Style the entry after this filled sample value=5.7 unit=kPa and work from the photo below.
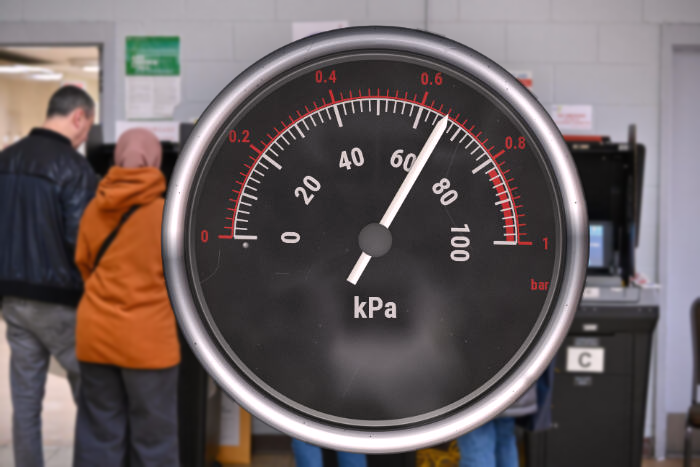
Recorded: value=66 unit=kPa
